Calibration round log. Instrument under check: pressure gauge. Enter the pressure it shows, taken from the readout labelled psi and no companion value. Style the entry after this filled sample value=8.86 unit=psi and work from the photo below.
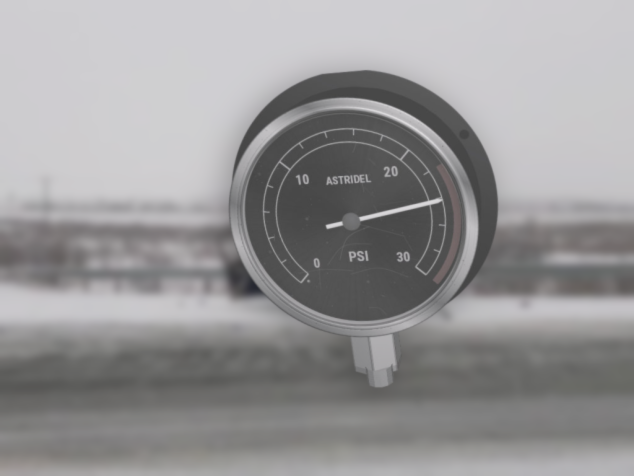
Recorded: value=24 unit=psi
